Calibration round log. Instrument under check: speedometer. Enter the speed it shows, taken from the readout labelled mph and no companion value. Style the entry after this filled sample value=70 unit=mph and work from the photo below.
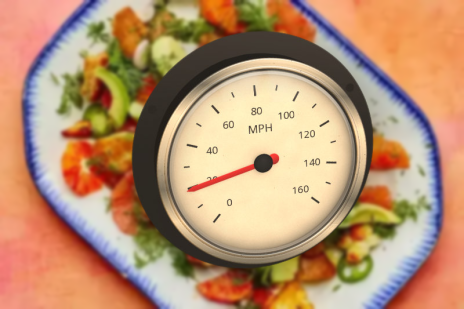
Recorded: value=20 unit=mph
